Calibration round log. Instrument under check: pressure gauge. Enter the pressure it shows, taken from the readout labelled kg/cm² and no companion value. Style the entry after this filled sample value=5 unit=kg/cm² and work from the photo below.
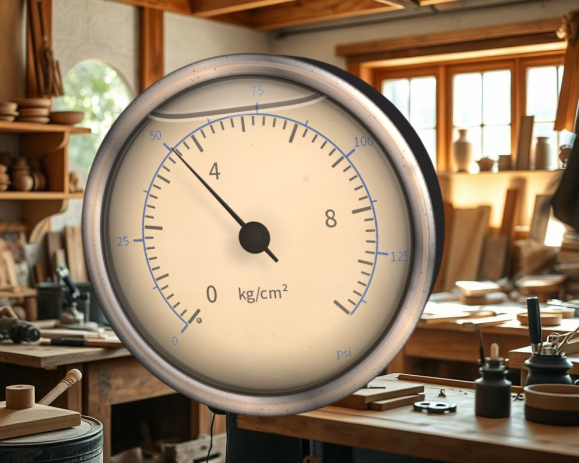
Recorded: value=3.6 unit=kg/cm²
